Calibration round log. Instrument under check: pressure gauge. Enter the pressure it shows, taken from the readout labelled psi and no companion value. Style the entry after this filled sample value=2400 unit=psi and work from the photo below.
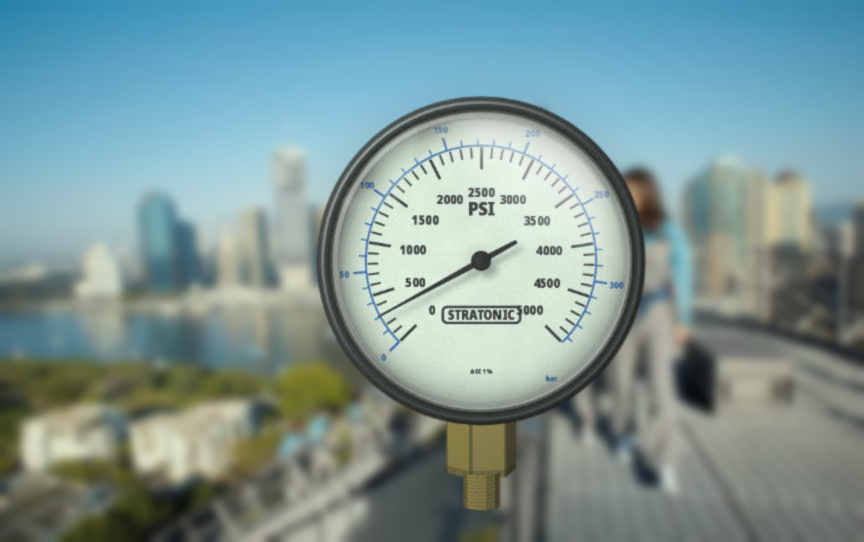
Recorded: value=300 unit=psi
